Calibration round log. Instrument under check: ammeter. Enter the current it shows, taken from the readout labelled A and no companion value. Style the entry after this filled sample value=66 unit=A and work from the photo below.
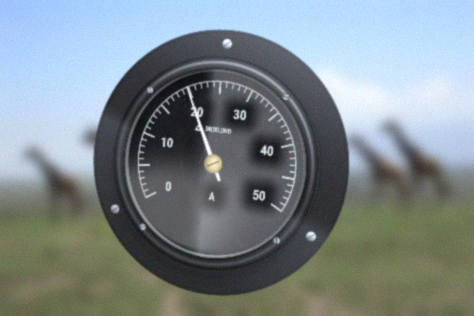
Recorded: value=20 unit=A
